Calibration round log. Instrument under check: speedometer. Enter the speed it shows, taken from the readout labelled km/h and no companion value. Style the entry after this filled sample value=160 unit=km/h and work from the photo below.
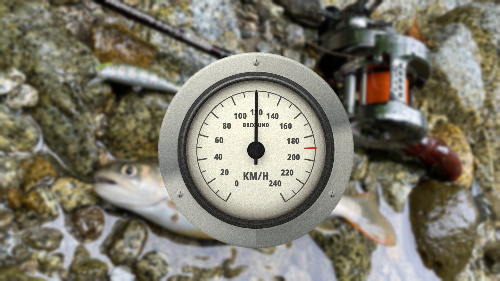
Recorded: value=120 unit=km/h
